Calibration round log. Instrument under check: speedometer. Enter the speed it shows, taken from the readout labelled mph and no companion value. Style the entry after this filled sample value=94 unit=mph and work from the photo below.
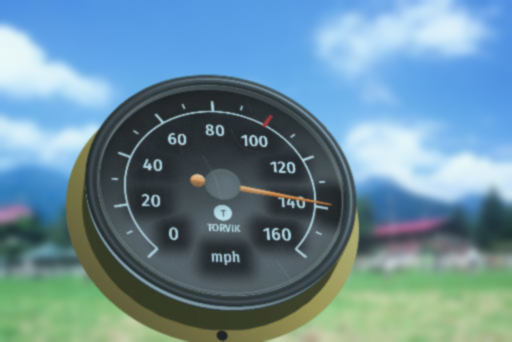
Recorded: value=140 unit=mph
